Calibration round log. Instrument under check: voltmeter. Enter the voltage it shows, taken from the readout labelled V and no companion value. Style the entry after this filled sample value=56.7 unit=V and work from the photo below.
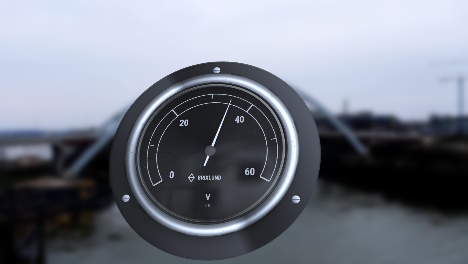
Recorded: value=35 unit=V
